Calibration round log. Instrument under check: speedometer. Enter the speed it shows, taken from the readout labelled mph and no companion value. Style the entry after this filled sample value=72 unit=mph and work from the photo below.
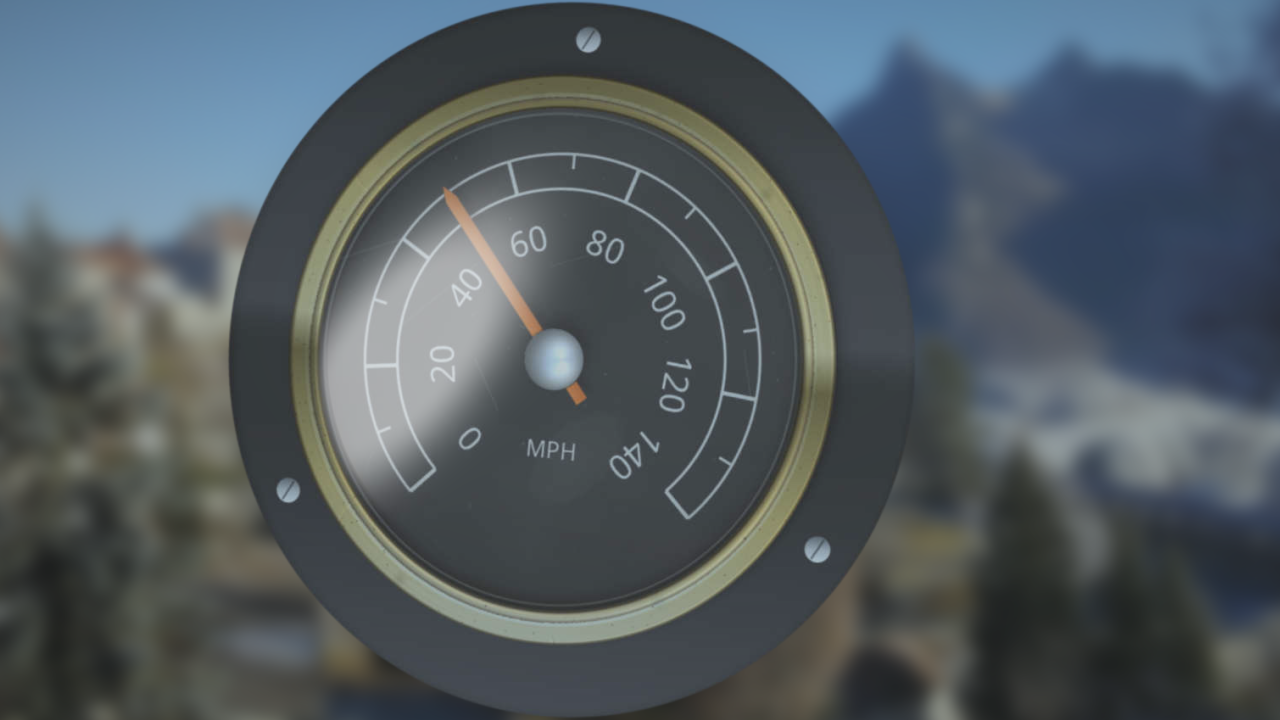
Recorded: value=50 unit=mph
